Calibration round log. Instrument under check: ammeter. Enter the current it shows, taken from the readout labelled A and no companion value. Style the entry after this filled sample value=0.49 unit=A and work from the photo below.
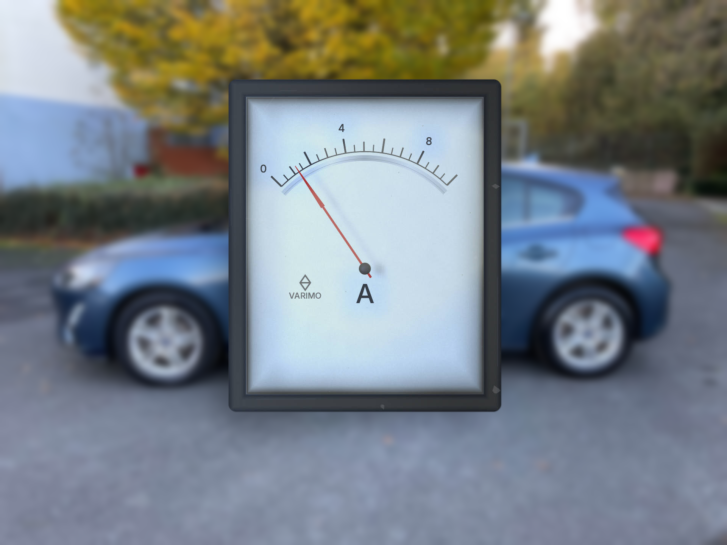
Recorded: value=1.25 unit=A
